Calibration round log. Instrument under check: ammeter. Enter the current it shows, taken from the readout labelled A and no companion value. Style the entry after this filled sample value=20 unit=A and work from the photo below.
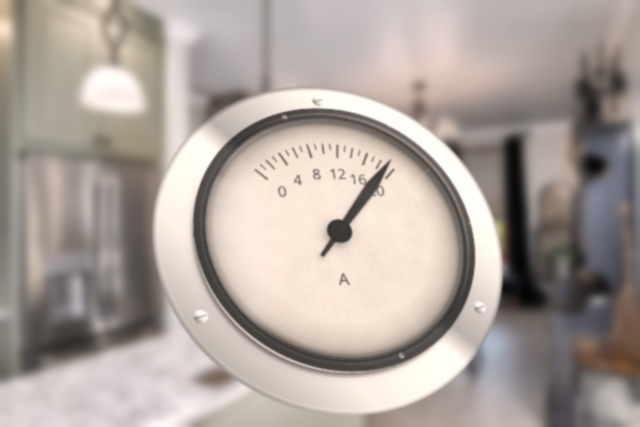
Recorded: value=19 unit=A
